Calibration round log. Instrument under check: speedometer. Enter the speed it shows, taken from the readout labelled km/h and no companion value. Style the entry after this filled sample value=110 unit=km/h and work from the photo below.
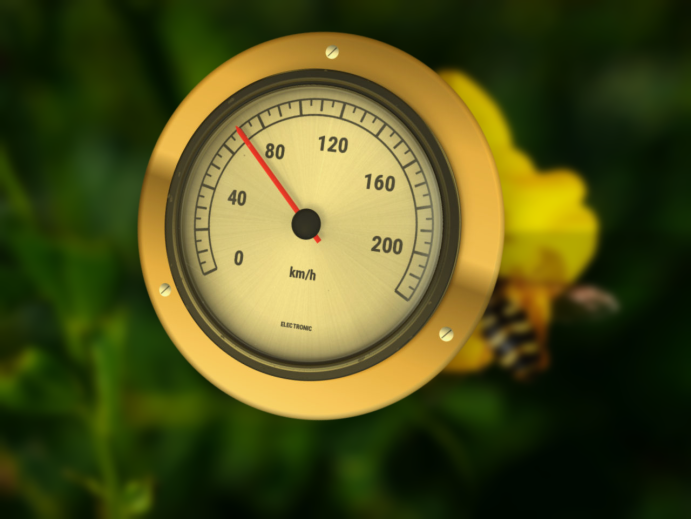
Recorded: value=70 unit=km/h
